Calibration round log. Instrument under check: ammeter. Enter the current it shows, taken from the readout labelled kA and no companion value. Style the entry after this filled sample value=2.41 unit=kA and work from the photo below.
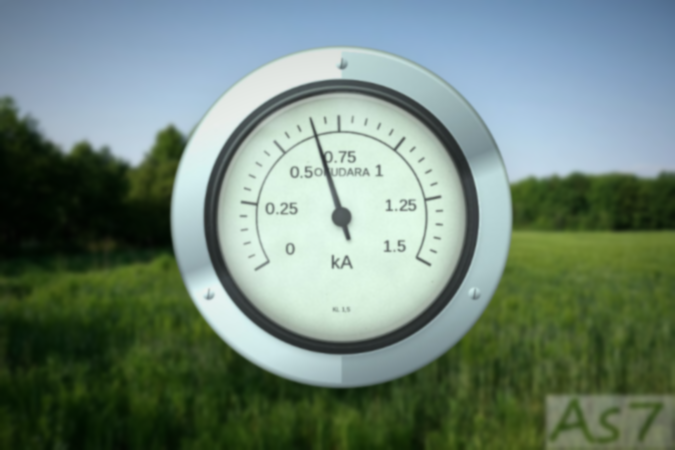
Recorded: value=0.65 unit=kA
